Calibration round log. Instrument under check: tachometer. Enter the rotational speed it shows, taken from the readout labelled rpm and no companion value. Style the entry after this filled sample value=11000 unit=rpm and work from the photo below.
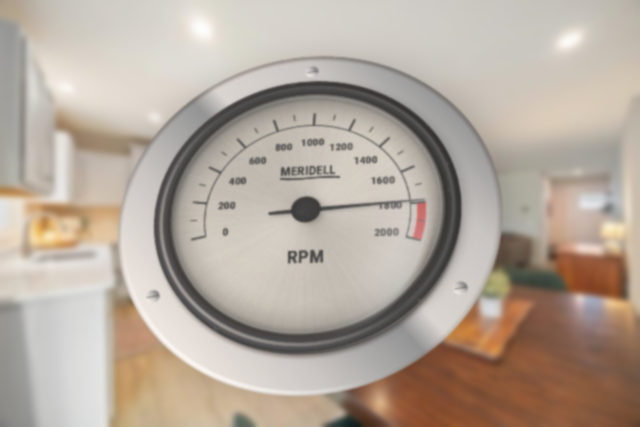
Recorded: value=1800 unit=rpm
